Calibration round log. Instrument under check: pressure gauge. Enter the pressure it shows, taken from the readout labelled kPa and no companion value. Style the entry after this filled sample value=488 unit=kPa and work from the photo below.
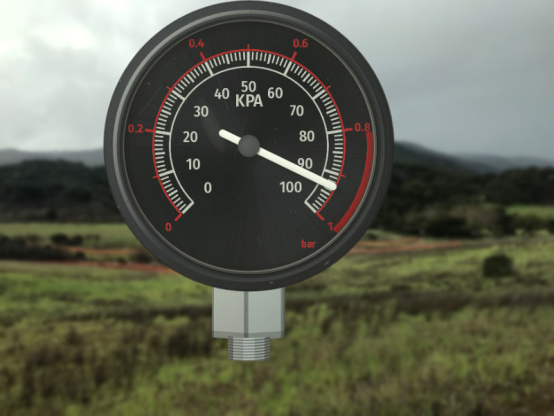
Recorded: value=93 unit=kPa
